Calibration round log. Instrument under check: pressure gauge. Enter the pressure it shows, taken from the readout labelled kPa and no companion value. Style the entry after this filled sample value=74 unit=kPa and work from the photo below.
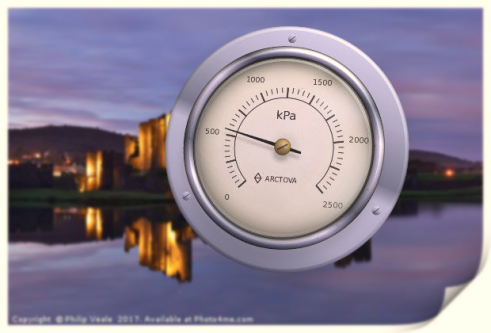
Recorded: value=550 unit=kPa
